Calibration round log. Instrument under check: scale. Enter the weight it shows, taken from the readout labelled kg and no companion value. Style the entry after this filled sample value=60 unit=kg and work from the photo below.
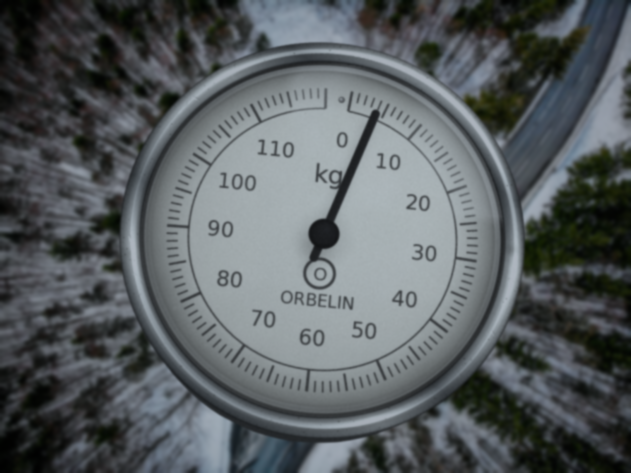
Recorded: value=4 unit=kg
